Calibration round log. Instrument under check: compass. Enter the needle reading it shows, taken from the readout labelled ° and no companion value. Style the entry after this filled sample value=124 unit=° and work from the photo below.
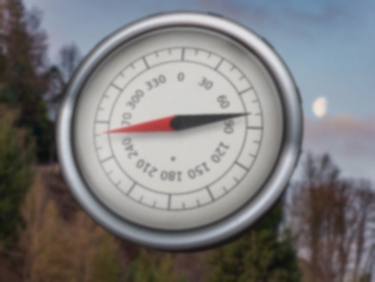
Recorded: value=260 unit=°
